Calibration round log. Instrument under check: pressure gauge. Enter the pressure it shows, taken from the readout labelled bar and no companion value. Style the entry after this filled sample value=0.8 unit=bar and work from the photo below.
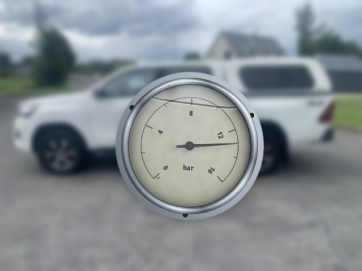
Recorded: value=13 unit=bar
